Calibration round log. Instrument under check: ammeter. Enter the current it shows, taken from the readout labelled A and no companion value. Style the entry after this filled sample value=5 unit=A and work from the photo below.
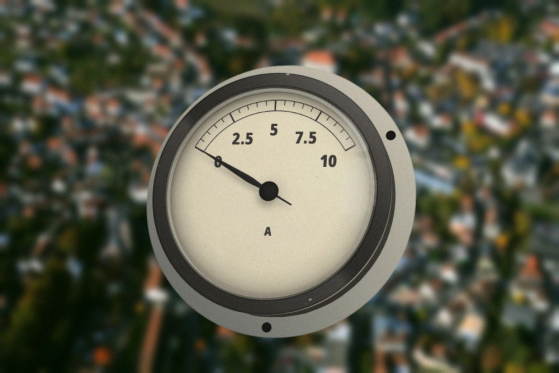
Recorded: value=0 unit=A
